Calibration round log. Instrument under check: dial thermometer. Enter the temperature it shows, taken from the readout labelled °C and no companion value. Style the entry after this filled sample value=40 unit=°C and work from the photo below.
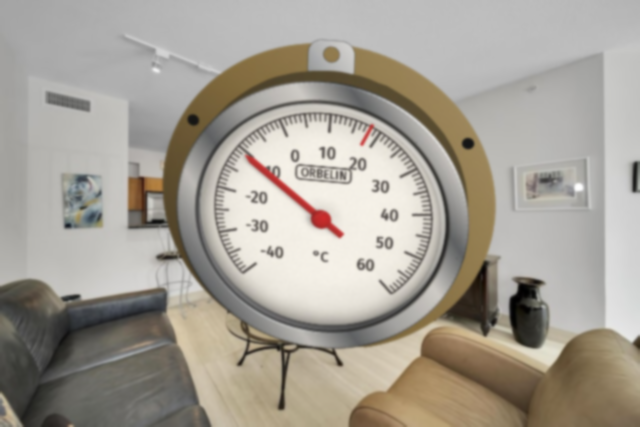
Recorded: value=-10 unit=°C
